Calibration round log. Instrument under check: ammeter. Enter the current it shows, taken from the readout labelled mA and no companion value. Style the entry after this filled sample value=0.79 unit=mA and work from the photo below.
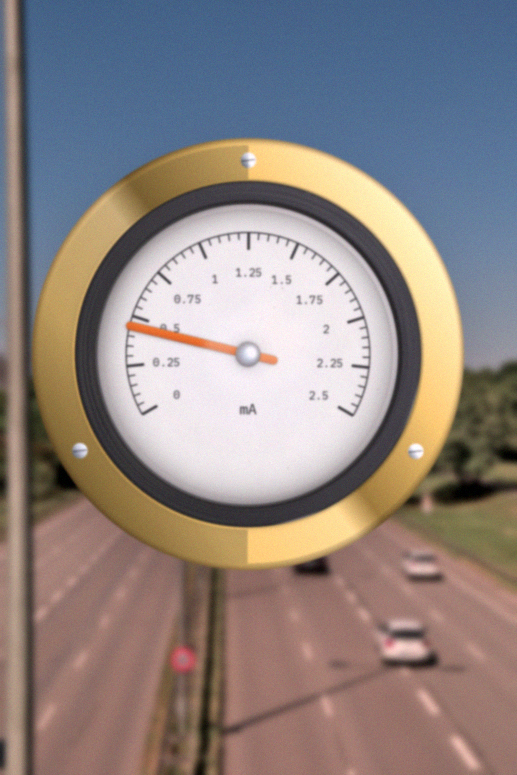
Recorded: value=0.45 unit=mA
